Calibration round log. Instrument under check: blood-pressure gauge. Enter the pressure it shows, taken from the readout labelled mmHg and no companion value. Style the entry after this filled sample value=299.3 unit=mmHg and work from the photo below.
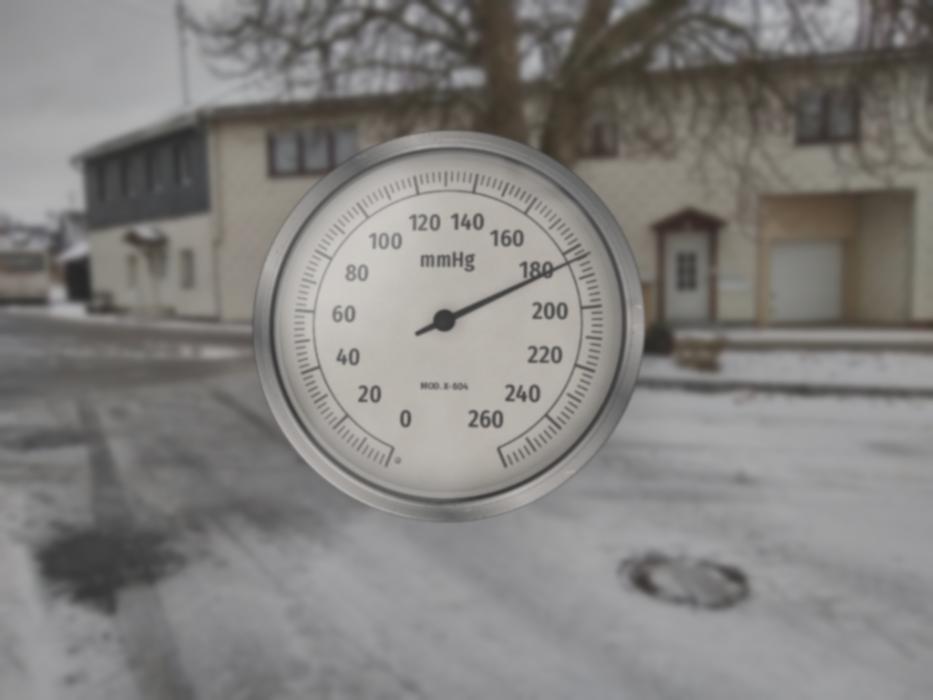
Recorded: value=184 unit=mmHg
